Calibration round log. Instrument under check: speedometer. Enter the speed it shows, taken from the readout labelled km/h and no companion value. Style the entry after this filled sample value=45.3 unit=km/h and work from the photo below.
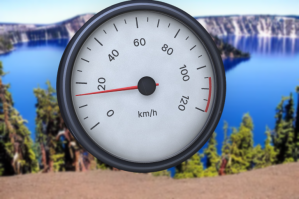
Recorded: value=15 unit=km/h
